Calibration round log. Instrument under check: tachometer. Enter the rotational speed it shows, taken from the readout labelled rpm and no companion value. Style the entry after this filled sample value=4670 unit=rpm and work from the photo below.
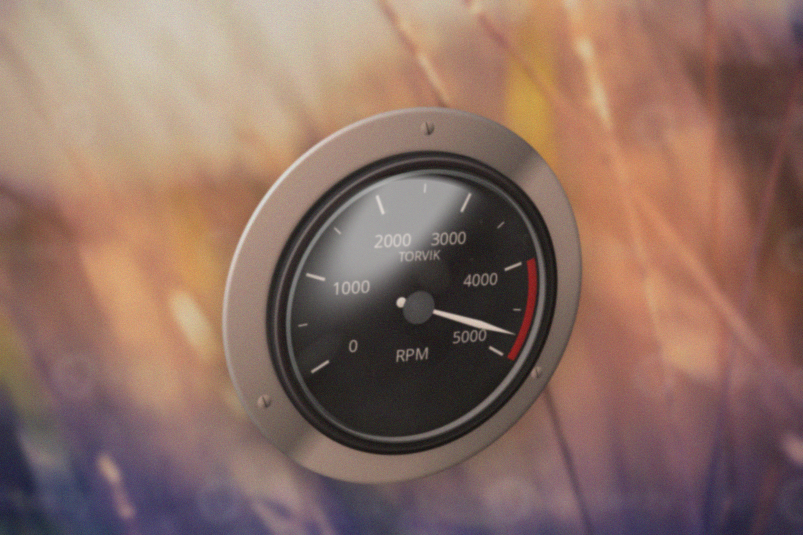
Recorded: value=4750 unit=rpm
